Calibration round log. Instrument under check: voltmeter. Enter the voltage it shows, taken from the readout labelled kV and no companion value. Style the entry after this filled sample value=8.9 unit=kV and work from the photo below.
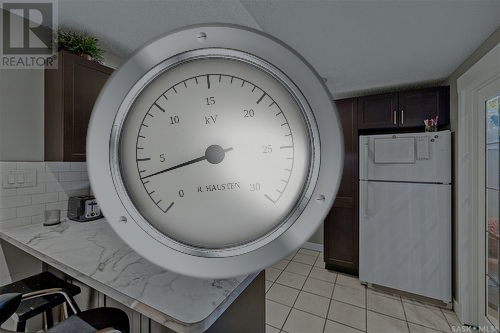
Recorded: value=3.5 unit=kV
